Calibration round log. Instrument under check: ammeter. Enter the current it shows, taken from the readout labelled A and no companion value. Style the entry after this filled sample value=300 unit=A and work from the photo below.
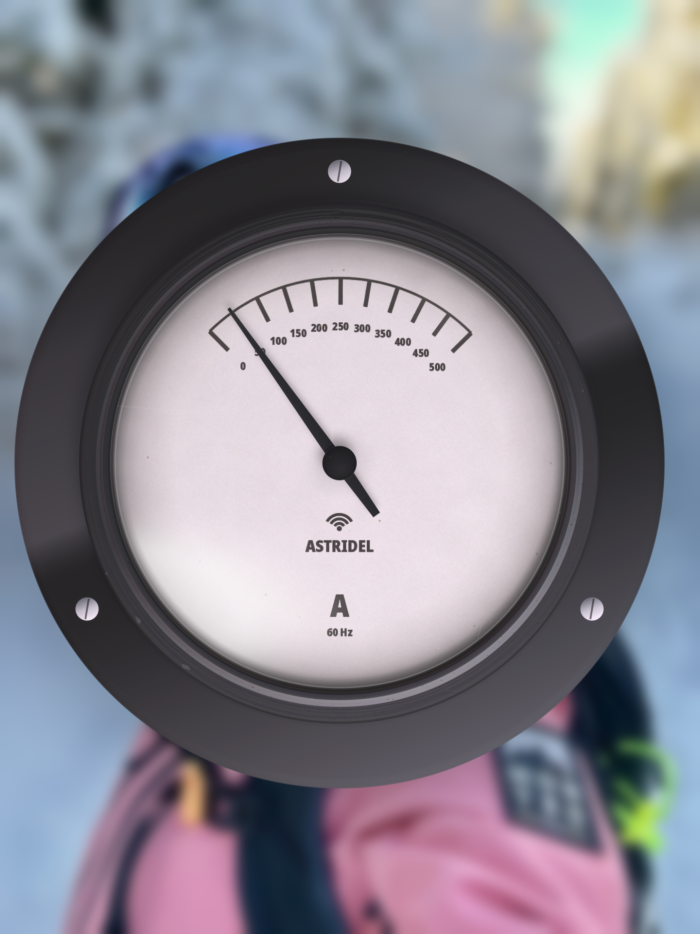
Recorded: value=50 unit=A
